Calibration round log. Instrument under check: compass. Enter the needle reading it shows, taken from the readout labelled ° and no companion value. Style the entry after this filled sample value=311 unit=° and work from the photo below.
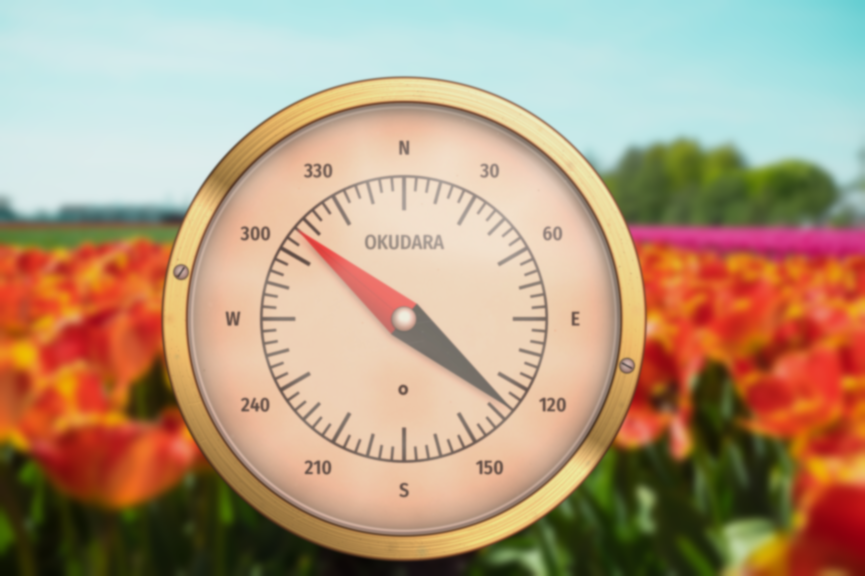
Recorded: value=310 unit=°
